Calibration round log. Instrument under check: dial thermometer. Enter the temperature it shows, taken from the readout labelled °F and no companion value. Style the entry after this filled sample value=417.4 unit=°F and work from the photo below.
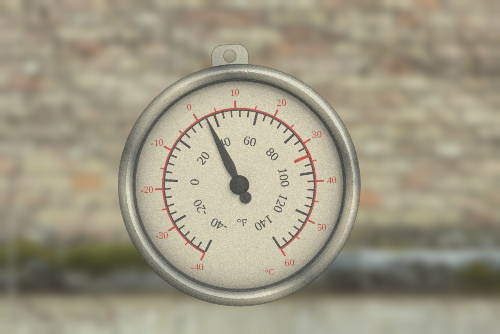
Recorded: value=36 unit=°F
